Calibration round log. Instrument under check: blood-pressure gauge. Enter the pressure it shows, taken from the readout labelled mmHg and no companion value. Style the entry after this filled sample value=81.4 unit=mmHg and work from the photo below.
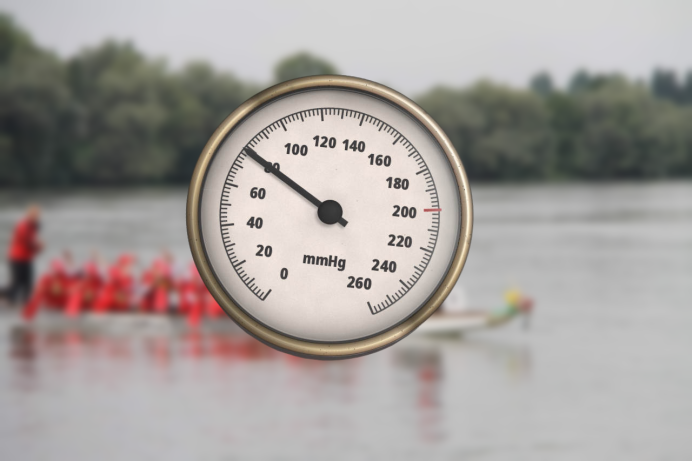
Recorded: value=78 unit=mmHg
